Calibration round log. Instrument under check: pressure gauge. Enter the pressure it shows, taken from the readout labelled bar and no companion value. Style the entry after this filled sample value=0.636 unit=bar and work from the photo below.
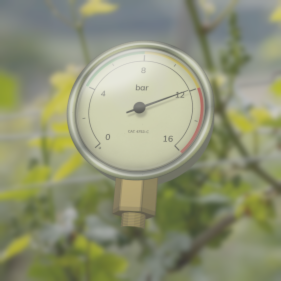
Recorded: value=12 unit=bar
